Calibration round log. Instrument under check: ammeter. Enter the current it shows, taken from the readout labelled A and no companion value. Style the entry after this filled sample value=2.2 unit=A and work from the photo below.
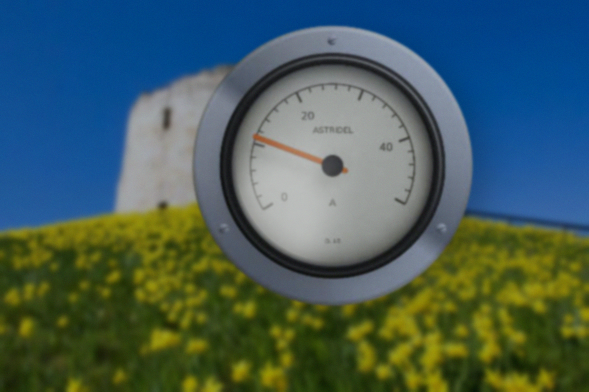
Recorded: value=11 unit=A
